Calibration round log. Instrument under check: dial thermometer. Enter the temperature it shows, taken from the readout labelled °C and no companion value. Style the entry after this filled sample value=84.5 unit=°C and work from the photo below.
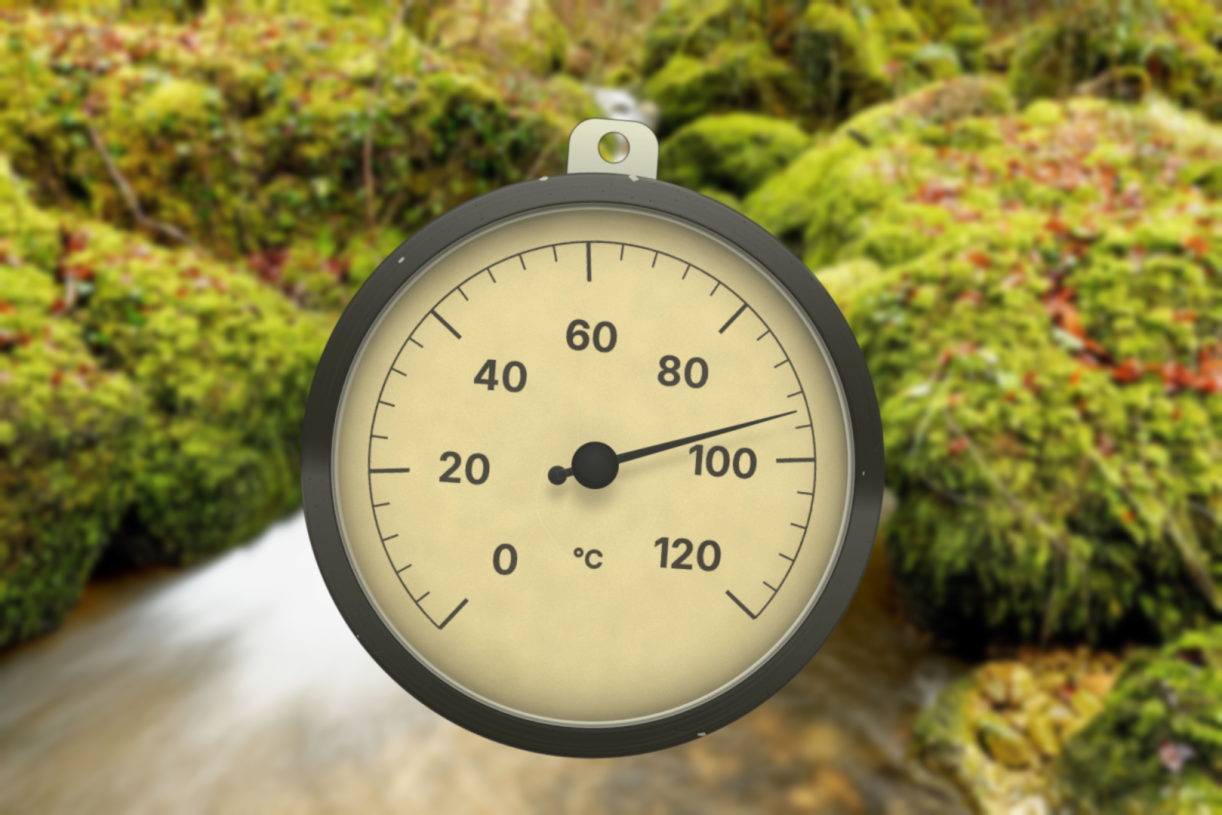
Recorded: value=94 unit=°C
